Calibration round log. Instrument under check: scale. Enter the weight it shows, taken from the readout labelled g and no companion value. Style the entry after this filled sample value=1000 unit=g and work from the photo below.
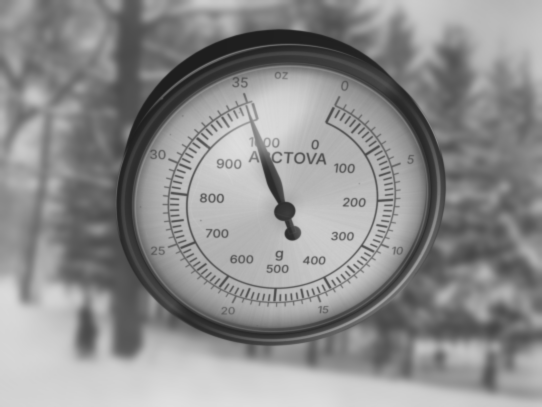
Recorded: value=990 unit=g
